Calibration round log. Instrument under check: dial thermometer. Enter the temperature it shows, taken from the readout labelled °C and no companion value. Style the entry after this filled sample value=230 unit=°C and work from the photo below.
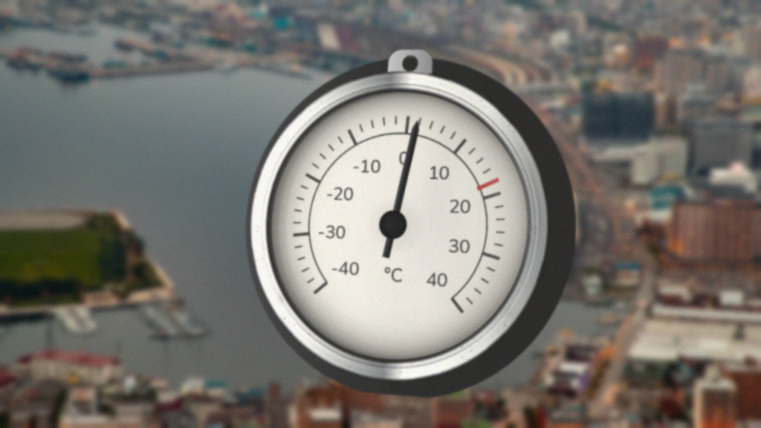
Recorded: value=2 unit=°C
